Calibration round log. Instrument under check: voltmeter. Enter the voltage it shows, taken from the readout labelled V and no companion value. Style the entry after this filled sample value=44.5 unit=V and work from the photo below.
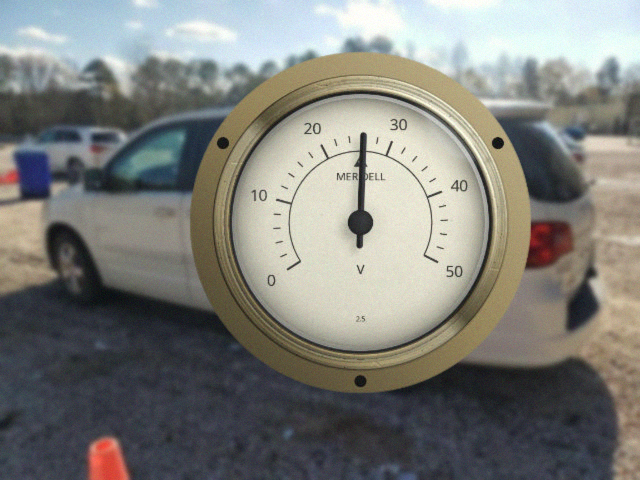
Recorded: value=26 unit=V
